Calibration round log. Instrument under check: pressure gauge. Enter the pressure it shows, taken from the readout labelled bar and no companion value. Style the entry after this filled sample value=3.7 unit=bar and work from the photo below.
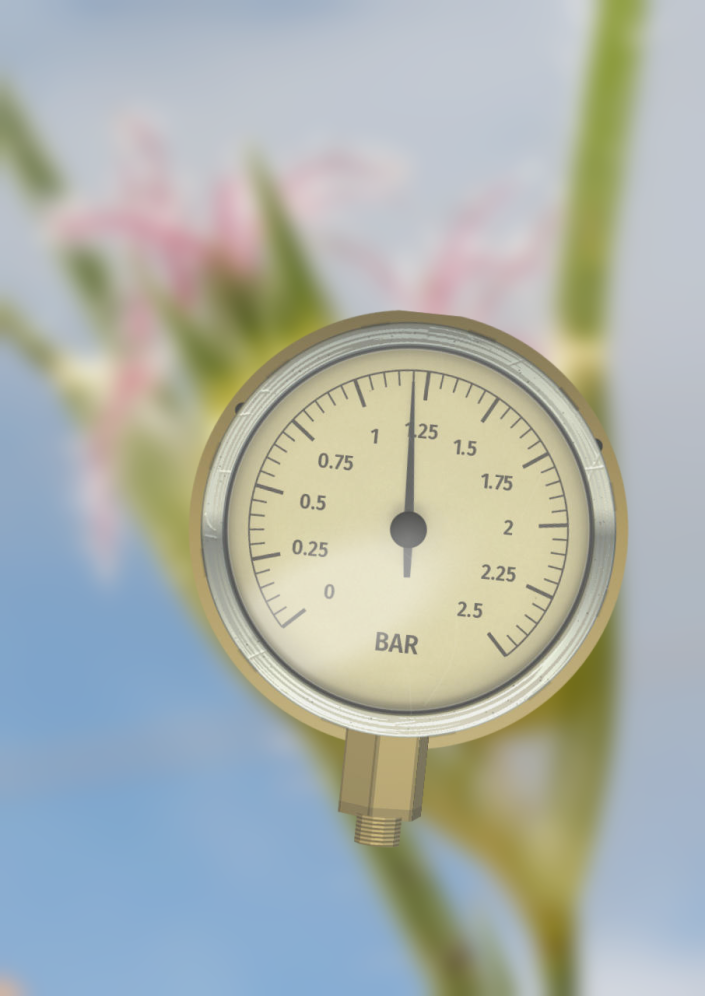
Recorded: value=1.2 unit=bar
